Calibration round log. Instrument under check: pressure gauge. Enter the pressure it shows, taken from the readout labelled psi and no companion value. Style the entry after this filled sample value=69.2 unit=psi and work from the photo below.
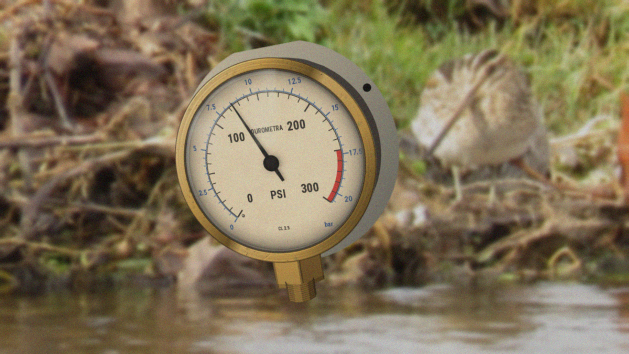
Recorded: value=125 unit=psi
